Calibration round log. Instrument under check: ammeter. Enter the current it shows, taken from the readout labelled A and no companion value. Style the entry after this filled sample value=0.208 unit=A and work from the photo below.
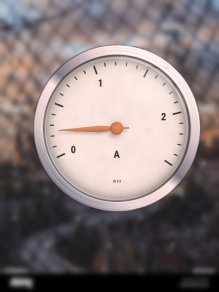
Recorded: value=0.25 unit=A
